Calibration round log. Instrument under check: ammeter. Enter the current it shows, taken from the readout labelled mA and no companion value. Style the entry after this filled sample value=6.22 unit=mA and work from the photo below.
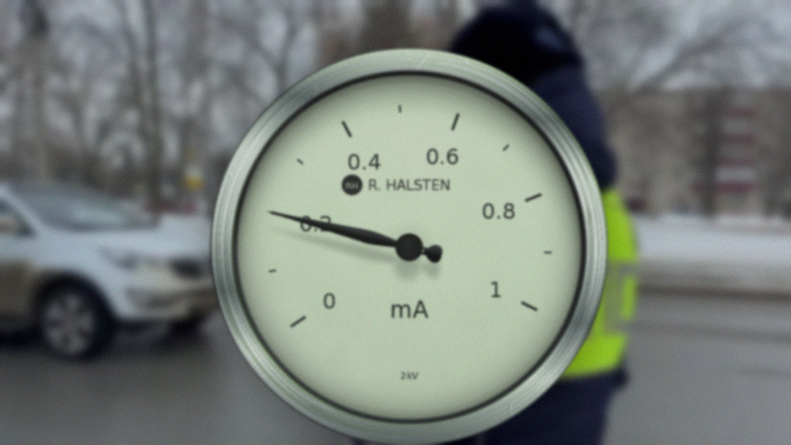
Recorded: value=0.2 unit=mA
